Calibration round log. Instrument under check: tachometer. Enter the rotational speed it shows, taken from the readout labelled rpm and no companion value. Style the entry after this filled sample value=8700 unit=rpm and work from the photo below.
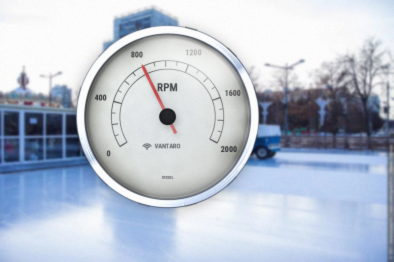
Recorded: value=800 unit=rpm
